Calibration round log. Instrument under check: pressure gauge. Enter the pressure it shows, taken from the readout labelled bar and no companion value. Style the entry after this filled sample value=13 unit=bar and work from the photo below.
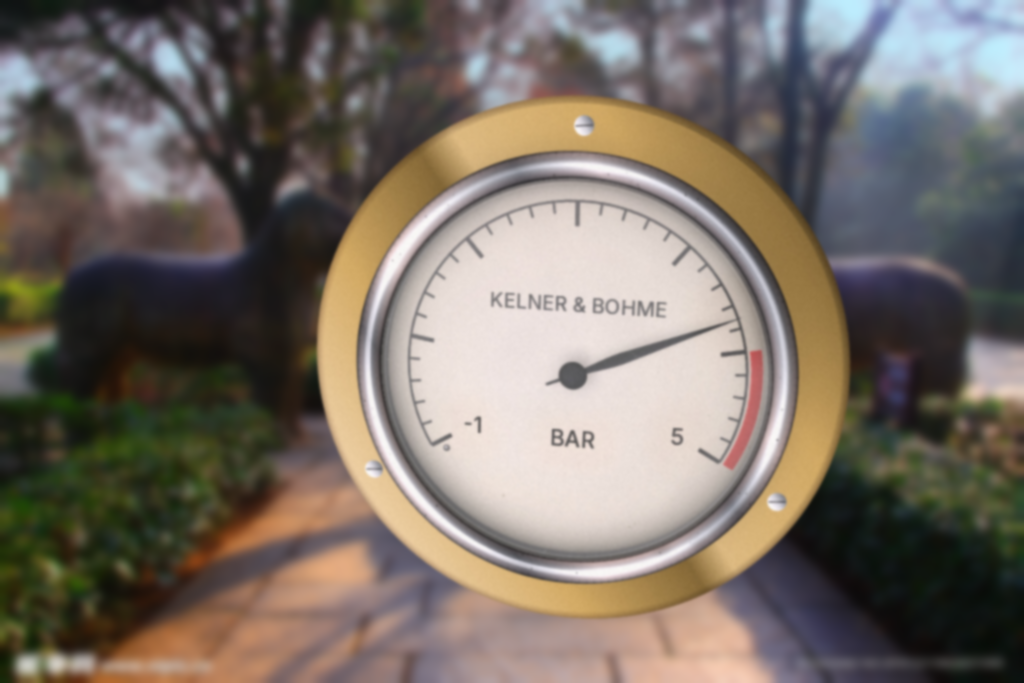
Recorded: value=3.7 unit=bar
